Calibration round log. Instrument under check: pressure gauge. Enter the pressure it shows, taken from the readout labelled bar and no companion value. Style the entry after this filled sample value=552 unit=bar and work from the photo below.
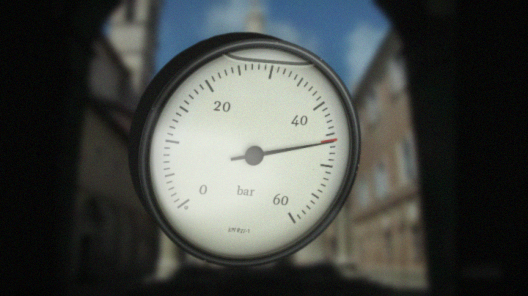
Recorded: value=46 unit=bar
